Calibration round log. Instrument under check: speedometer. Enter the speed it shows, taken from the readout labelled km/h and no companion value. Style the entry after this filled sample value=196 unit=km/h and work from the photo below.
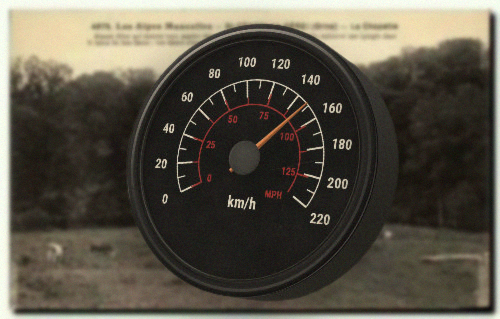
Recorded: value=150 unit=km/h
